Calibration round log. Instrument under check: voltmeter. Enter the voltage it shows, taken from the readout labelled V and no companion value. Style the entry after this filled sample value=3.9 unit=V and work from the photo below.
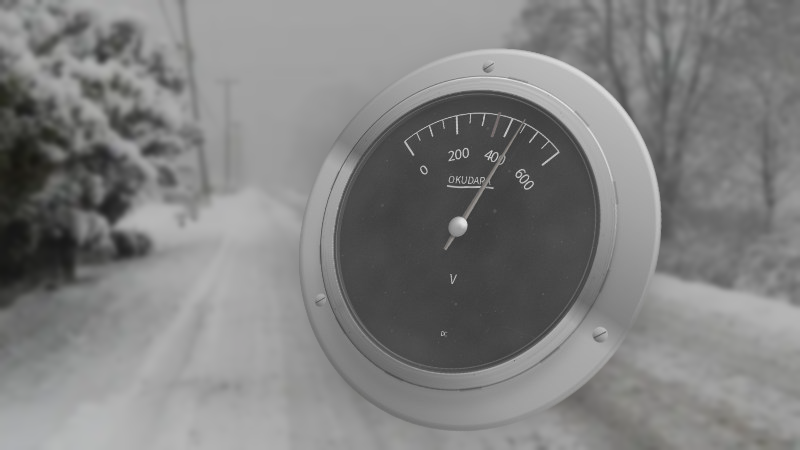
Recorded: value=450 unit=V
